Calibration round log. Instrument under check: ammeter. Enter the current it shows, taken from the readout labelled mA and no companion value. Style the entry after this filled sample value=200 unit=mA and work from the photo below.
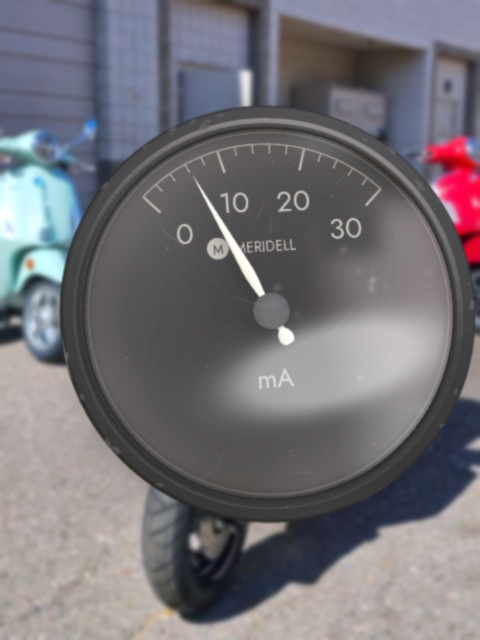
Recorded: value=6 unit=mA
